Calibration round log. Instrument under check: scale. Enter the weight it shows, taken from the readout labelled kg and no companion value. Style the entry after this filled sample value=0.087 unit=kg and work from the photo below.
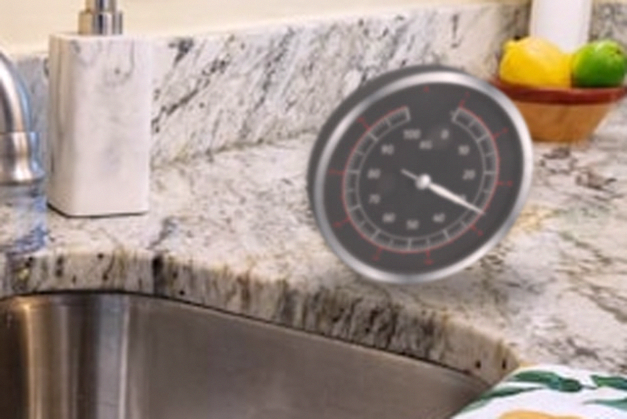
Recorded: value=30 unit=kg
